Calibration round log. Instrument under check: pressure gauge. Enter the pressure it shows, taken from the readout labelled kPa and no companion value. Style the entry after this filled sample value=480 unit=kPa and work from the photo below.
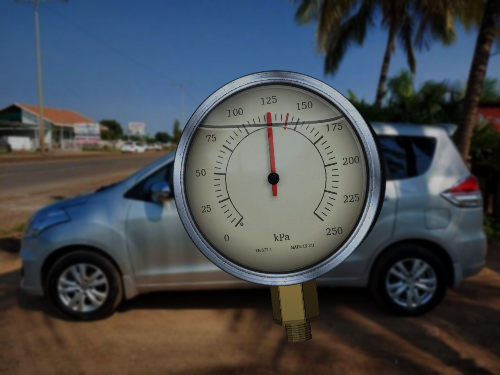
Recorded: value=125 unit=kPa
